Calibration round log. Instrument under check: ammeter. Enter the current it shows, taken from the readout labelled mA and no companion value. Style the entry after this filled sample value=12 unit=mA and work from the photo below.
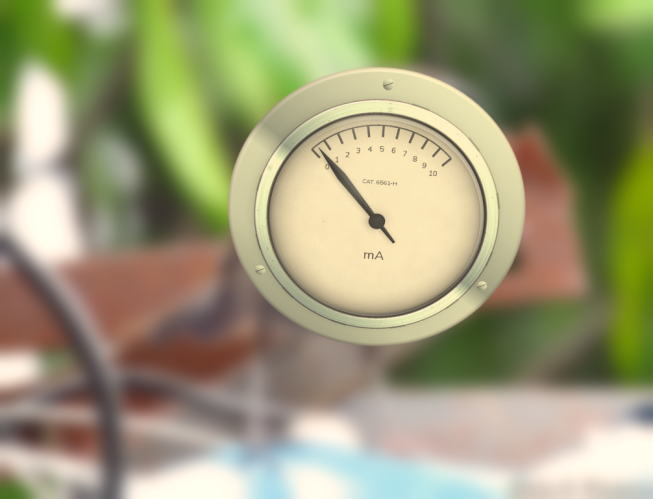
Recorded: value=0.5 unit=mA
